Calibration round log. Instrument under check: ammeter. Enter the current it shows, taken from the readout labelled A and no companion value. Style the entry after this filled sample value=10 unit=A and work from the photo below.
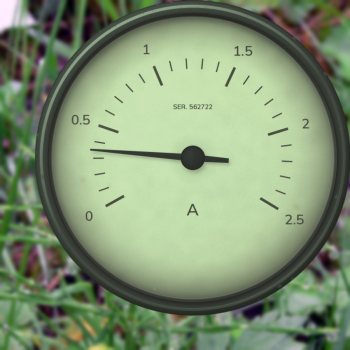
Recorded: value=0.35 unit=A
